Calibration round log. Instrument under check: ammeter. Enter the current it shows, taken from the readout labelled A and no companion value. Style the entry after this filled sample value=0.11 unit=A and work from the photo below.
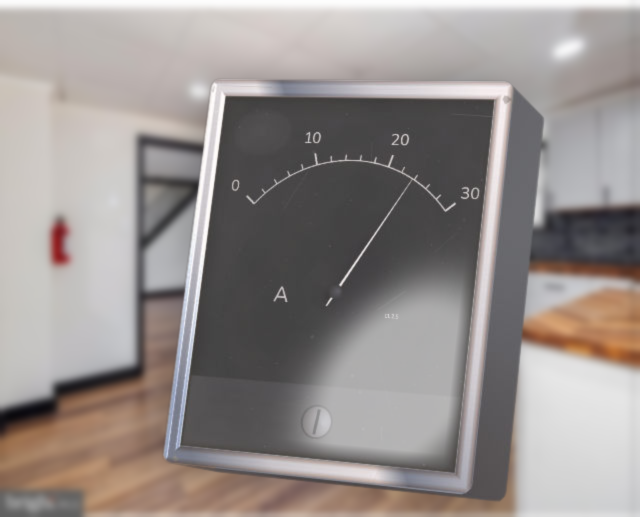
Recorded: value=24 unit=A
